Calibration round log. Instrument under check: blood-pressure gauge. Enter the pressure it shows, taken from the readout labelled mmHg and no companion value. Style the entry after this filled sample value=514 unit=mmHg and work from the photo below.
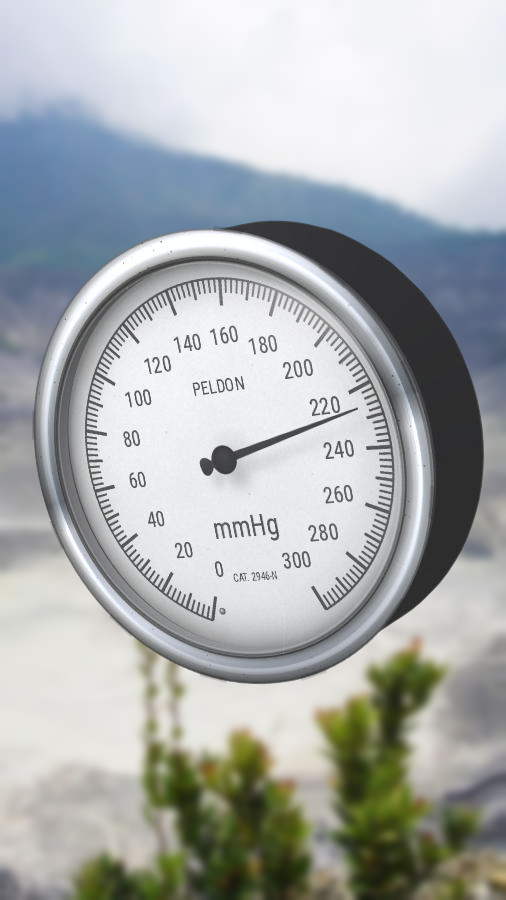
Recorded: value=226 unit=mmHg
